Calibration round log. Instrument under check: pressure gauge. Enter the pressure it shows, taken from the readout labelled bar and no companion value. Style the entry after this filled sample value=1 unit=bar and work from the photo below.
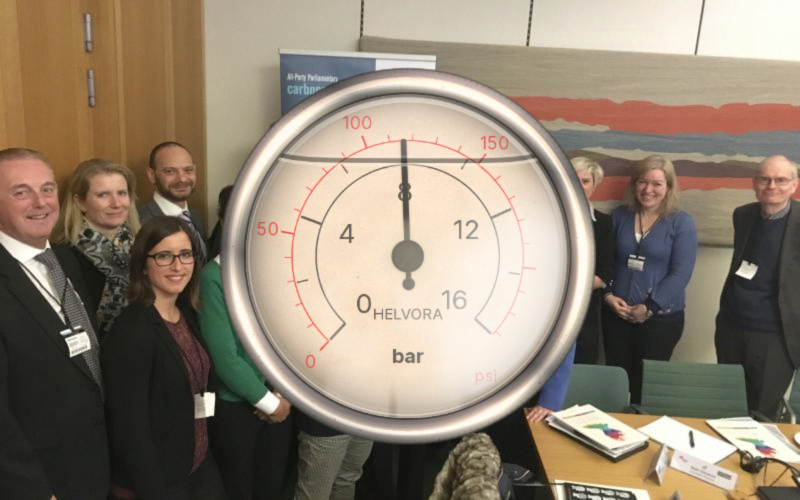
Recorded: value=8 unit=bar
